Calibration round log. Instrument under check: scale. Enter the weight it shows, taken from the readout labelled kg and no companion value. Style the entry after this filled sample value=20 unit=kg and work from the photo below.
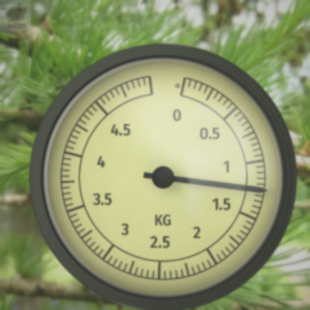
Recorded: value=1.25 unit=kg
